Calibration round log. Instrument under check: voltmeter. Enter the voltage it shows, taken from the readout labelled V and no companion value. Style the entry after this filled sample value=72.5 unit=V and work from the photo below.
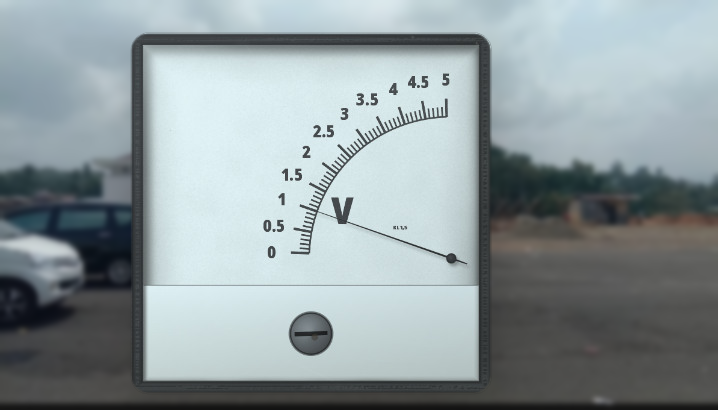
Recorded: value=1 unit=V
